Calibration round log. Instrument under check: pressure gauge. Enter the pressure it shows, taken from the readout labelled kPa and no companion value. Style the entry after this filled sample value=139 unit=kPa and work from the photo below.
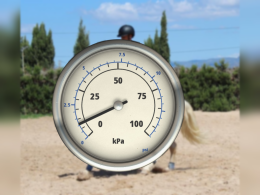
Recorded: value=7.5 unit=kPa
